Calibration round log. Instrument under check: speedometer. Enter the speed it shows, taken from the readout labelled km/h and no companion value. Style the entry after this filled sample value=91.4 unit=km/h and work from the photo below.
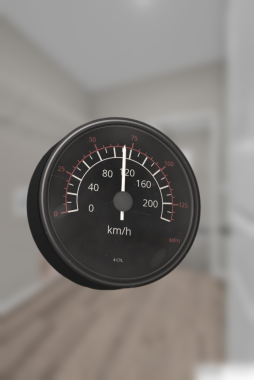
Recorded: value=110 unit=km/h
